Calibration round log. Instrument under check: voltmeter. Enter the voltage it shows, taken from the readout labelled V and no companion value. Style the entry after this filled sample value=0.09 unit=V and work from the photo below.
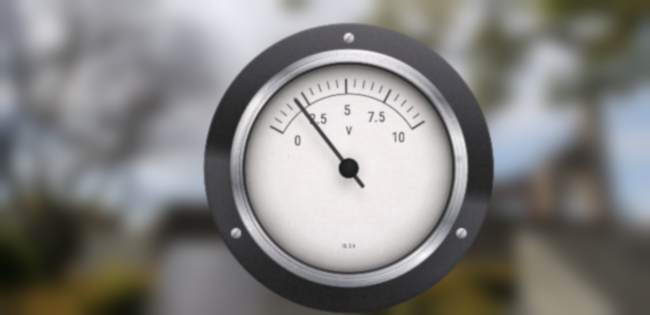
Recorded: value=2 unit=V
